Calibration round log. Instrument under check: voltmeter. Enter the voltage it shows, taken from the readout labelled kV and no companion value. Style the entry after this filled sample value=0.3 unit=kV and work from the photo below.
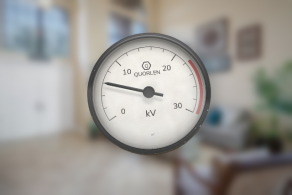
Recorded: value=6 unit=kV
